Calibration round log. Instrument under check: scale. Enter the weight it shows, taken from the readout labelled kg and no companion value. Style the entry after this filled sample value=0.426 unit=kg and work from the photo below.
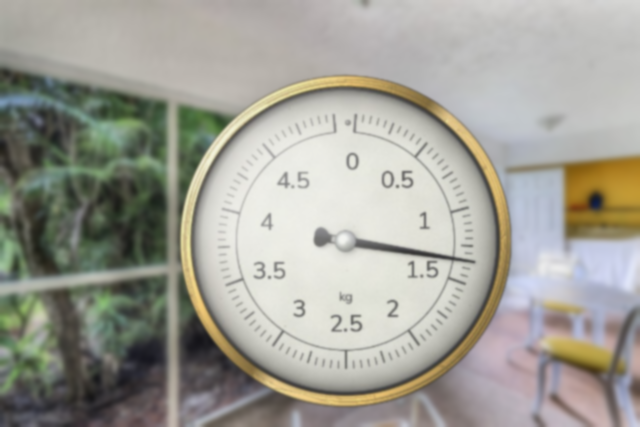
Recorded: value=1.35 unit=kg
